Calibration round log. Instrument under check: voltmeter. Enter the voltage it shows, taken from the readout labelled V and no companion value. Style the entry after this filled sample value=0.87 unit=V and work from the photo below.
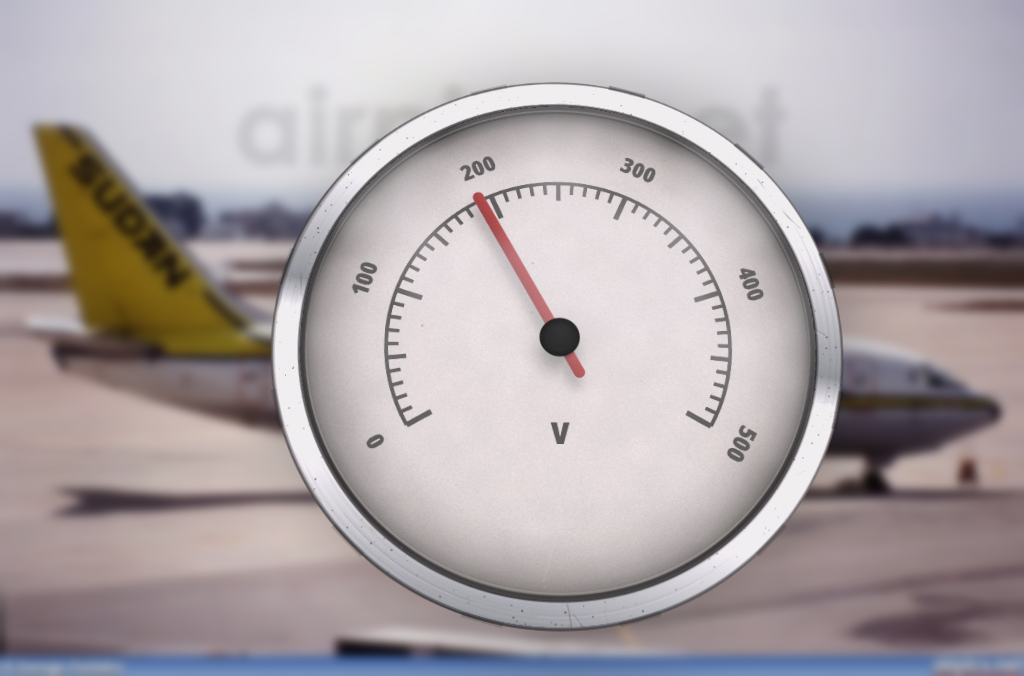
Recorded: value=190 unit=V
